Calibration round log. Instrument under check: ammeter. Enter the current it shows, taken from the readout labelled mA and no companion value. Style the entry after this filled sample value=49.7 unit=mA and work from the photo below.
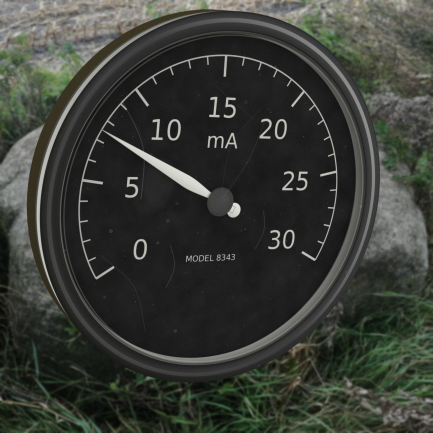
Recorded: value=7.5 unit=mA
